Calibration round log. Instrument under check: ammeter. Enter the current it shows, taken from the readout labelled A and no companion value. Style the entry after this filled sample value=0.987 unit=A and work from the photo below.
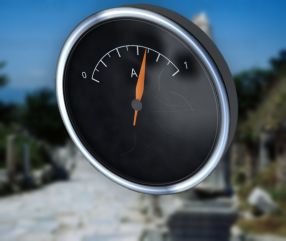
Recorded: value=0.7 unit=A
